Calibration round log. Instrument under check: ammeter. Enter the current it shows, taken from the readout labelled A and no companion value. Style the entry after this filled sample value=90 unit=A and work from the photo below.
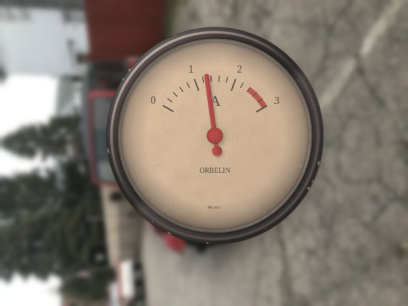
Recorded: value=1.3 unit=A
